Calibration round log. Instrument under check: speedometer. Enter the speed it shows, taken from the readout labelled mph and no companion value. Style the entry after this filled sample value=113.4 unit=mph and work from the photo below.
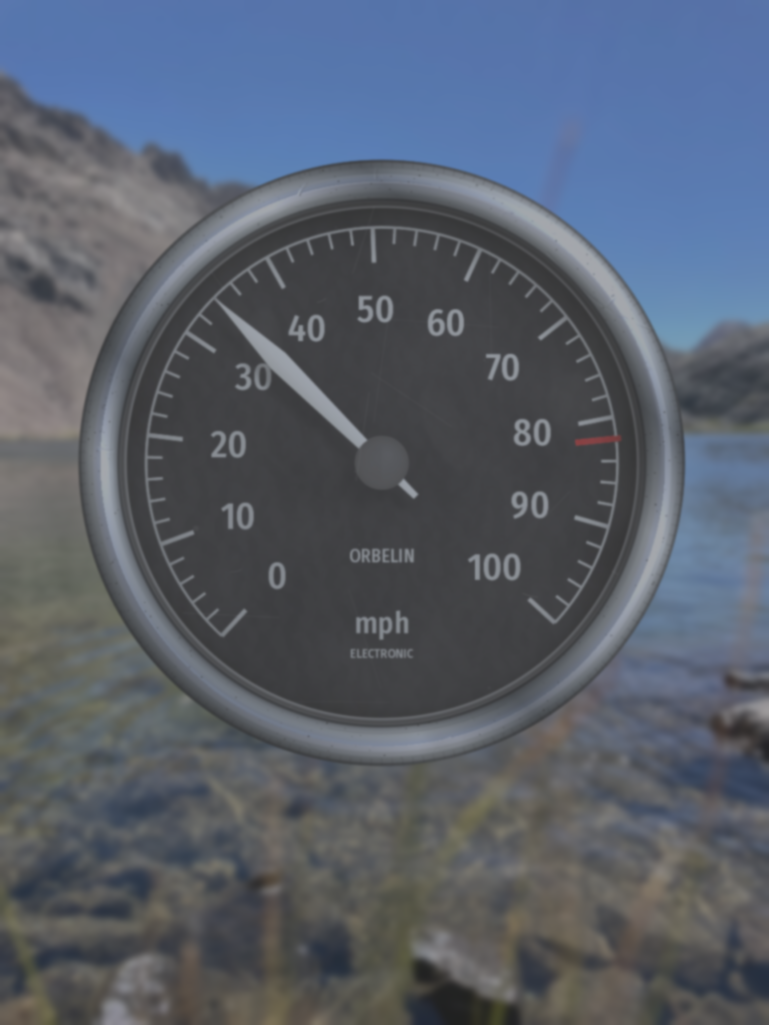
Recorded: value=34 unit=mph
